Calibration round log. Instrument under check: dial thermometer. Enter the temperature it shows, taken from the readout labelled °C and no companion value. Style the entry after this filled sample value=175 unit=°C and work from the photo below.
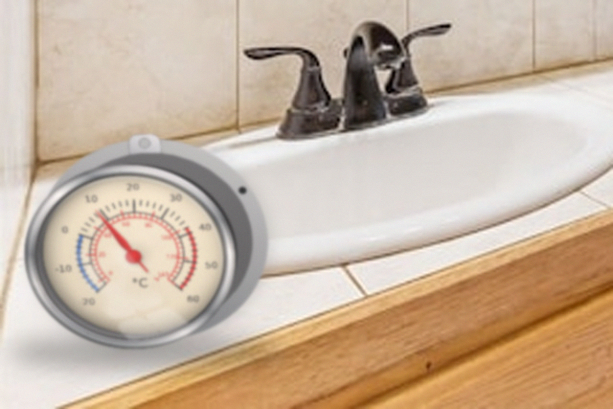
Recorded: value=10 unit=°C
